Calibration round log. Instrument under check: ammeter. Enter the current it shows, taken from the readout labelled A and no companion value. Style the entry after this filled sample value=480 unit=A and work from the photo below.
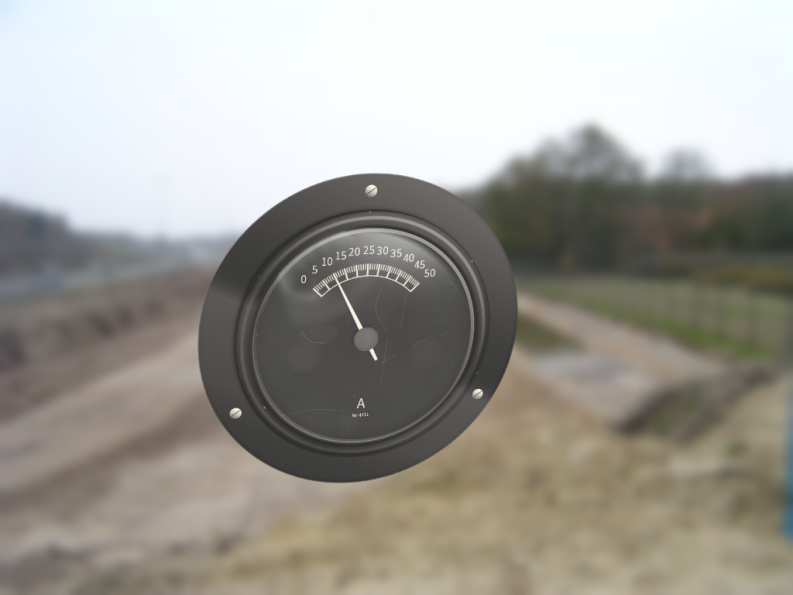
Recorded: value=10 unit=A
